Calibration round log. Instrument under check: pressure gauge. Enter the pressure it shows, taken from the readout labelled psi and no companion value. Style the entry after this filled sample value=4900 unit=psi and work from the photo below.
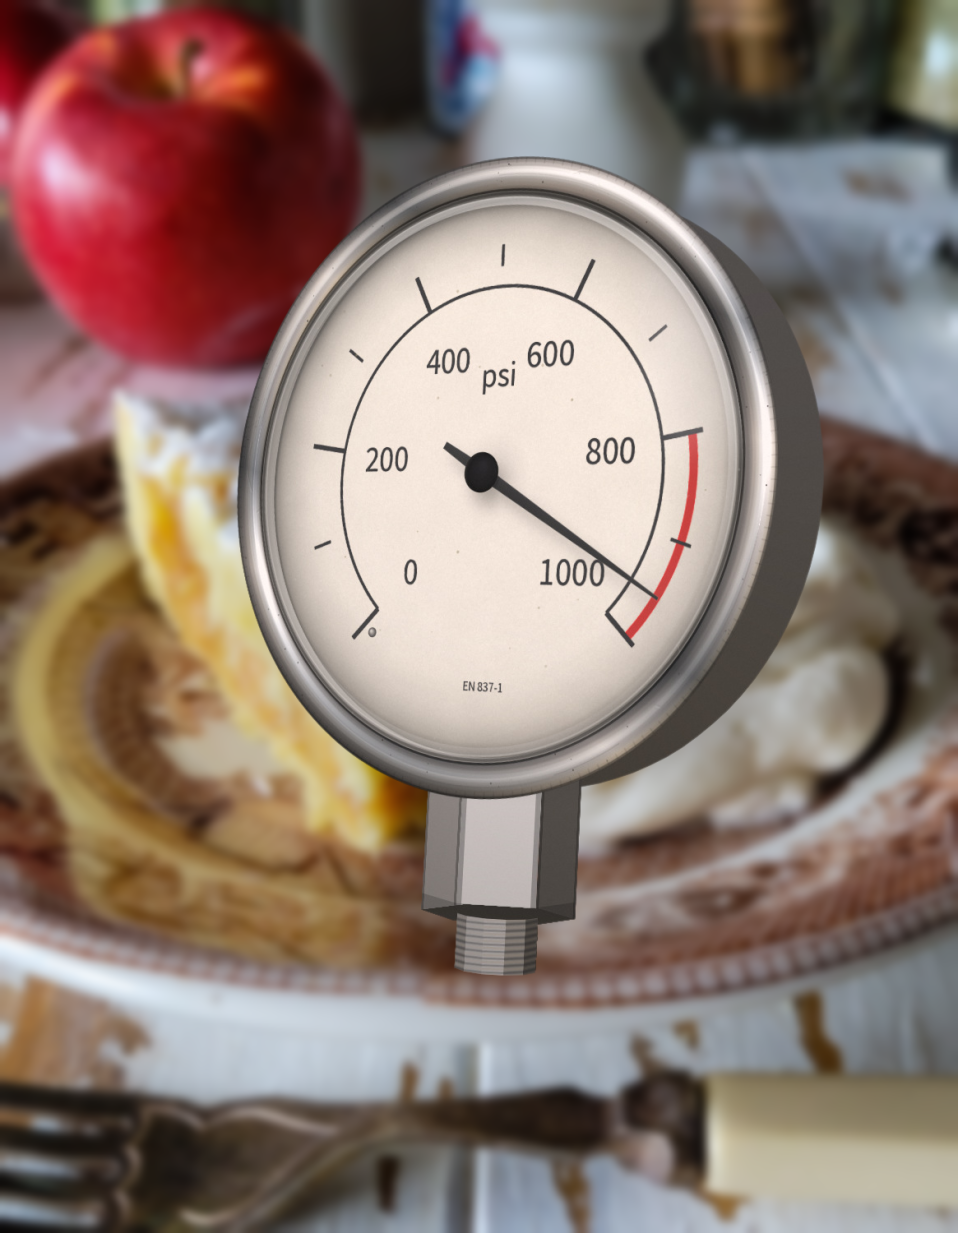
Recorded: value=950 unit=psi
